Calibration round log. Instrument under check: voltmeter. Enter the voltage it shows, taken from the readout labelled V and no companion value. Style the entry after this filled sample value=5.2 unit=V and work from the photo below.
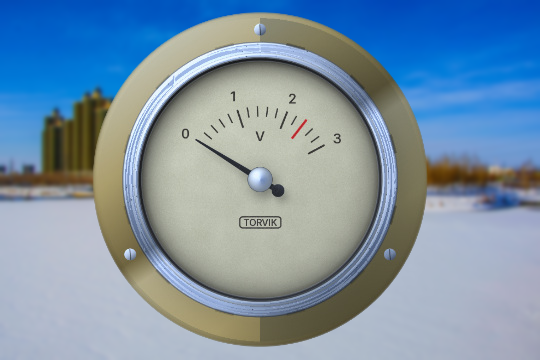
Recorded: value=0 unit=V
